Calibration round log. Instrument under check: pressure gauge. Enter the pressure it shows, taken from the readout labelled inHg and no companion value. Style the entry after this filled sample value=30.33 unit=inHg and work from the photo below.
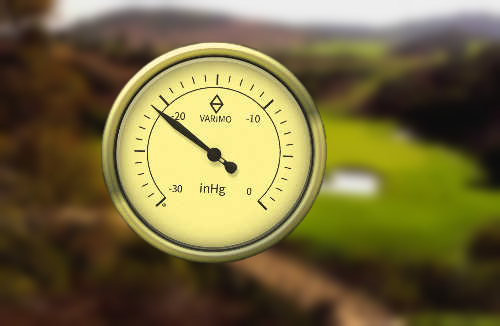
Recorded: value=-21 unit=inHg
